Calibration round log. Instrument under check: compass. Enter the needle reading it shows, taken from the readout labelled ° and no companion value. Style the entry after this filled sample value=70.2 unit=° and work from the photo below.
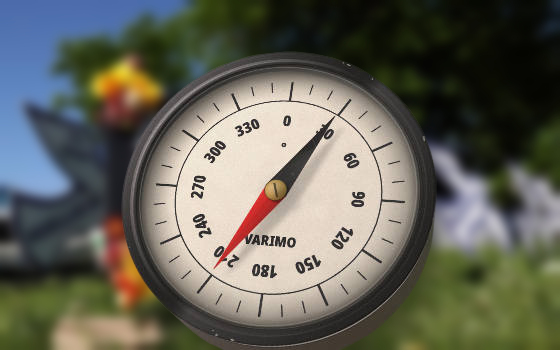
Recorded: value=210 unit=°
